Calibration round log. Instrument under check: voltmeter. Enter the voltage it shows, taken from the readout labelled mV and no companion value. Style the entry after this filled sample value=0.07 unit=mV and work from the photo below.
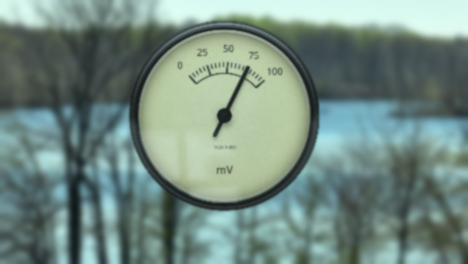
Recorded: value=75 unit=mV
